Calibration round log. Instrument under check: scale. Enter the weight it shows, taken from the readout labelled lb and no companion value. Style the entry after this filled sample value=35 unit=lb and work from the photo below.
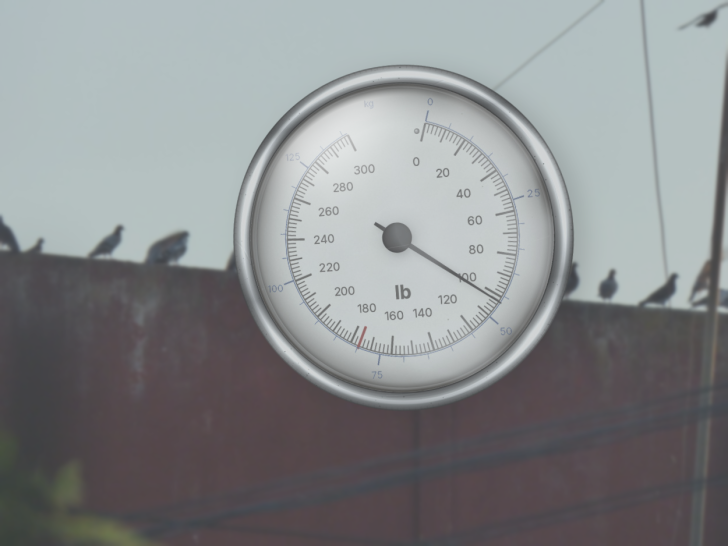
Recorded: value=102 unit=lb
